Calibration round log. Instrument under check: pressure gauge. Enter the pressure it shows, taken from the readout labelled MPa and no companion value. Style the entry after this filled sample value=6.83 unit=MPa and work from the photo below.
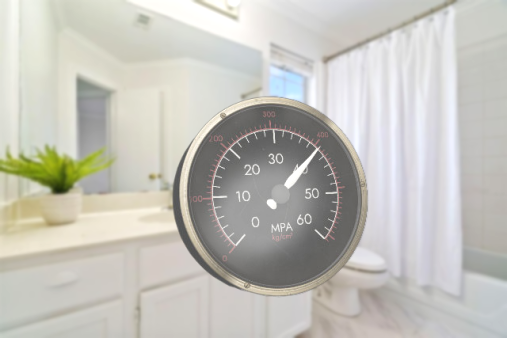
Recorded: value=40 unit=MPa
